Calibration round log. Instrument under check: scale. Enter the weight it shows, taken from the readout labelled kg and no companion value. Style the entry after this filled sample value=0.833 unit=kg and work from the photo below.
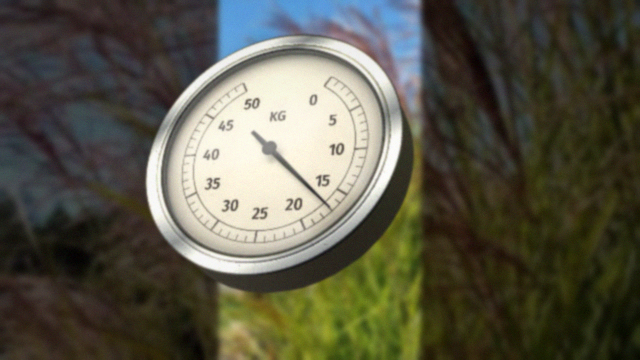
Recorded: value=17 unit=kg
